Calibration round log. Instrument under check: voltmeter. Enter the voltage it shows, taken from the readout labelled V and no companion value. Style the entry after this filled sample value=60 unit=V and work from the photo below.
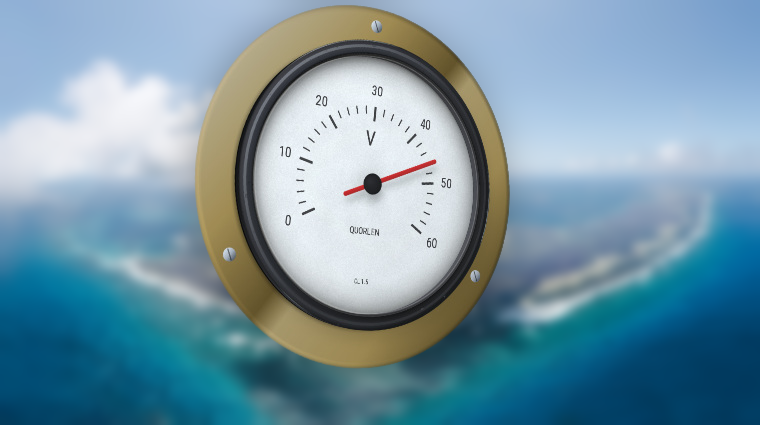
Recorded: value=46 unit=V
